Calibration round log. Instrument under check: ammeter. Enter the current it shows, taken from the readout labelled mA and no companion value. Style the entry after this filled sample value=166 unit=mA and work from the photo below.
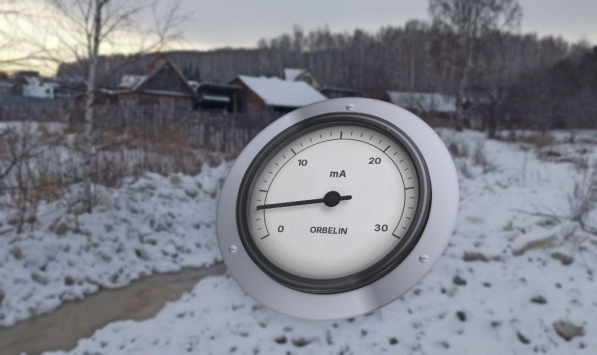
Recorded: value=3 unit=mA
